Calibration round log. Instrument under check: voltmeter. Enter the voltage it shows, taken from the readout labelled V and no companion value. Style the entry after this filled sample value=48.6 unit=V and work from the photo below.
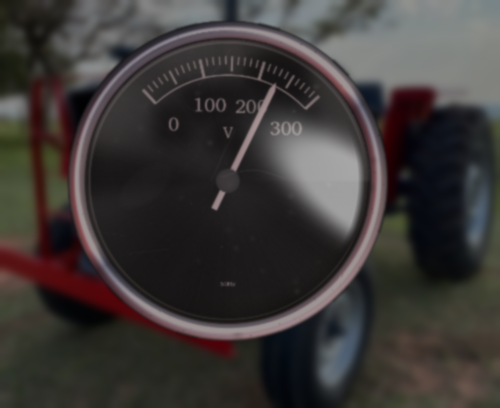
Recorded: value=230 unit=V
